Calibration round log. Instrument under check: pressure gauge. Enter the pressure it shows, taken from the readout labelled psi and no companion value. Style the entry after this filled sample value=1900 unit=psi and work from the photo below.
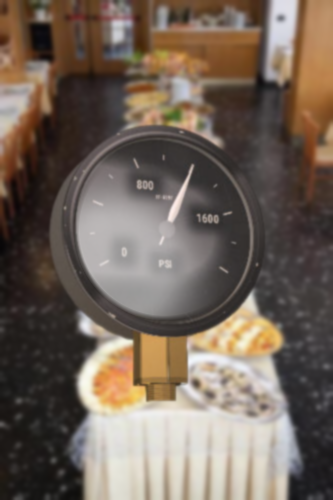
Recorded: value=1200 unit=psi
